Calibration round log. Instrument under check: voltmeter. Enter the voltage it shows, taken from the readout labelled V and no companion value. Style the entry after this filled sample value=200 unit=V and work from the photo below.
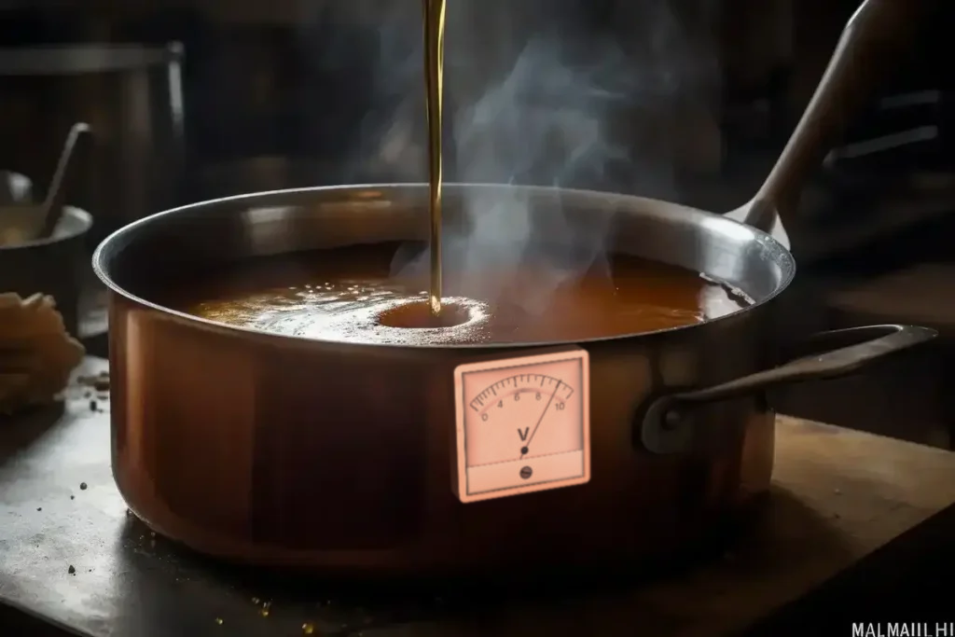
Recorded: value=9 unit=V
